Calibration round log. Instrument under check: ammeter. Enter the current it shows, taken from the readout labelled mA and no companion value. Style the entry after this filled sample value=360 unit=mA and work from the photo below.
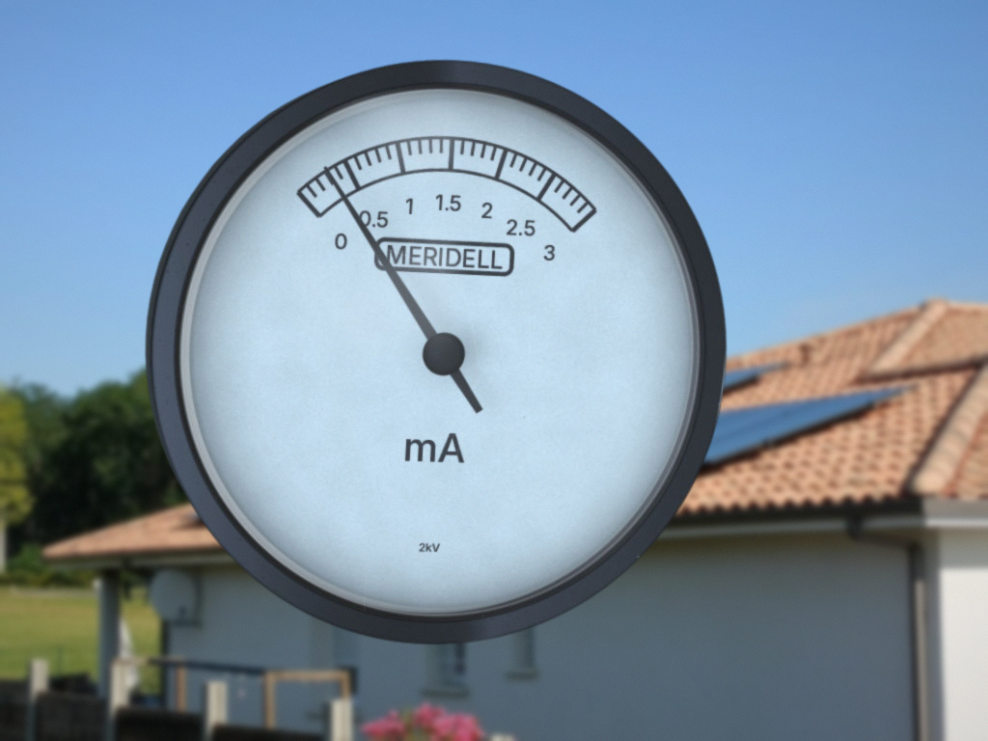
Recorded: value=0.3 unit=mA
